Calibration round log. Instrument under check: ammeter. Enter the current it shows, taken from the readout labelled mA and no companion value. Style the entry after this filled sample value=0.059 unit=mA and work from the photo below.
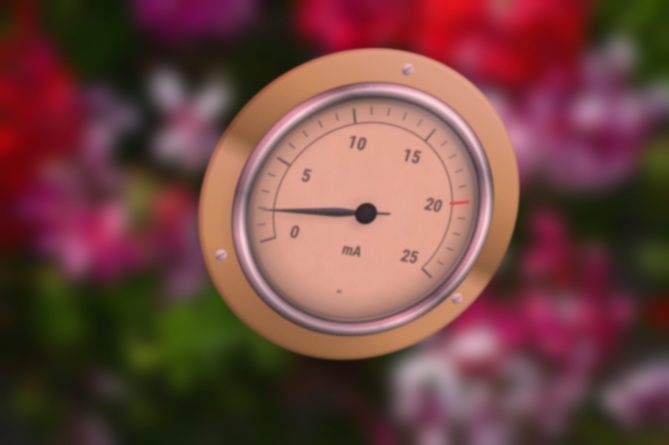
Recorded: value=2 unit=mA
